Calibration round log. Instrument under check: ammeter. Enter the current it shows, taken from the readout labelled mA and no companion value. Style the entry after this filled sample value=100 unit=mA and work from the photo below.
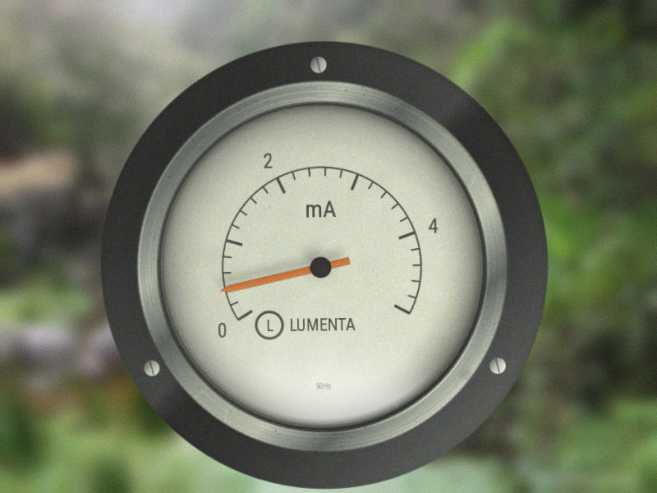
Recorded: value=0.4 unit=mA
